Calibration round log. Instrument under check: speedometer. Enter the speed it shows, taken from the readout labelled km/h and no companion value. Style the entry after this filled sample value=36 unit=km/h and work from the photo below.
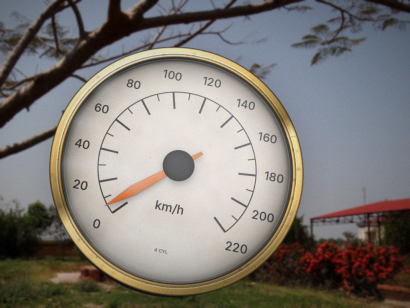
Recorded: value=5 unit=km/h
